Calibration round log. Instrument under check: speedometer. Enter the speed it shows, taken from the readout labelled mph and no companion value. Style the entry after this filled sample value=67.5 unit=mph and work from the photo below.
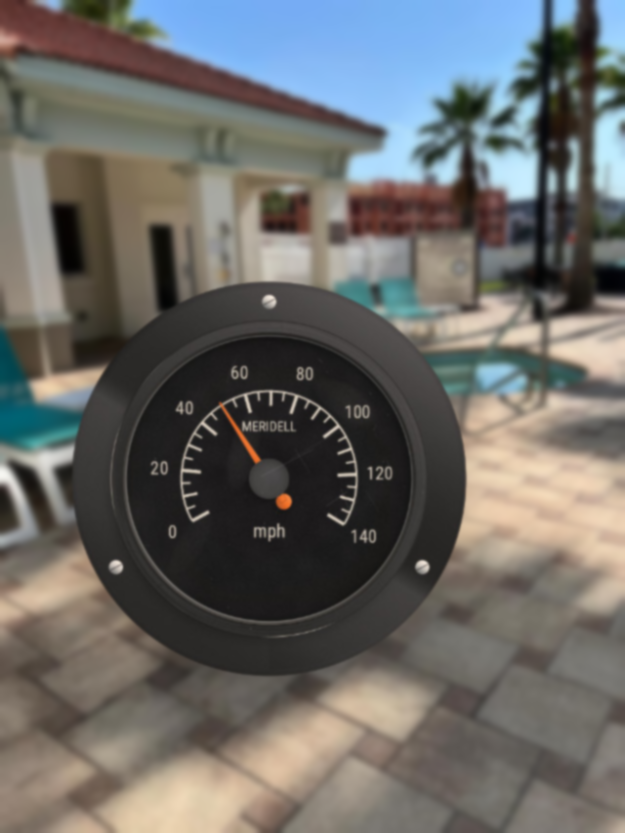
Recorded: value=50 unit=mph
